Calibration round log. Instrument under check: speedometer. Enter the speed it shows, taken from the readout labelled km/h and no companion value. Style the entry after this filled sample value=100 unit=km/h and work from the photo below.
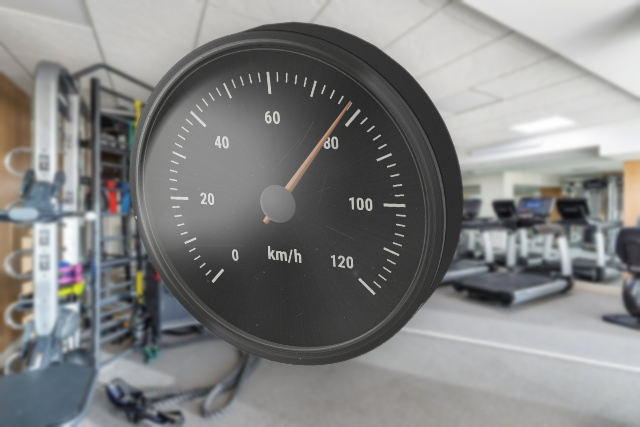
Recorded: value=78 unit=km/h
